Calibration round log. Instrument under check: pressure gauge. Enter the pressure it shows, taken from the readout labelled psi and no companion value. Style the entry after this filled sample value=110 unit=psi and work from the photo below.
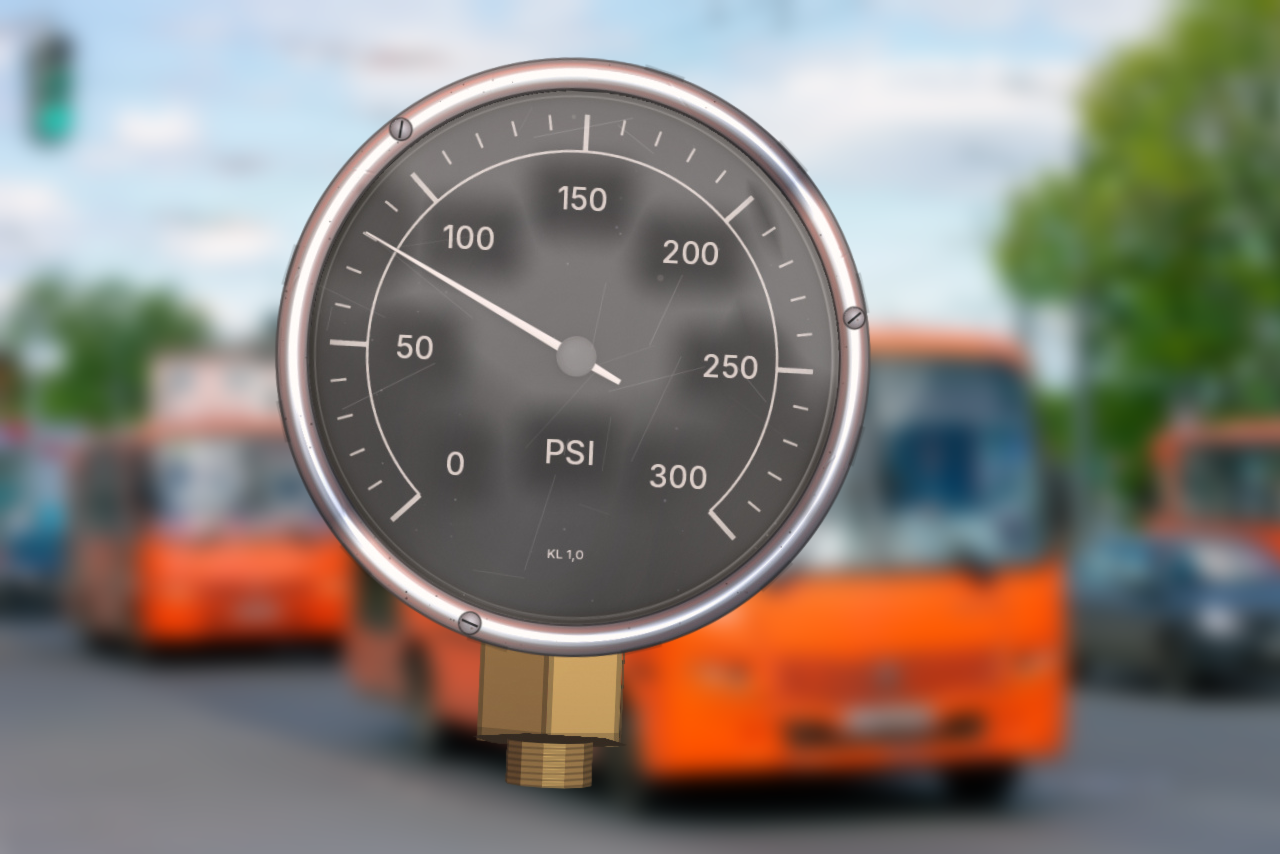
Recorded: value=80 unit=psi
